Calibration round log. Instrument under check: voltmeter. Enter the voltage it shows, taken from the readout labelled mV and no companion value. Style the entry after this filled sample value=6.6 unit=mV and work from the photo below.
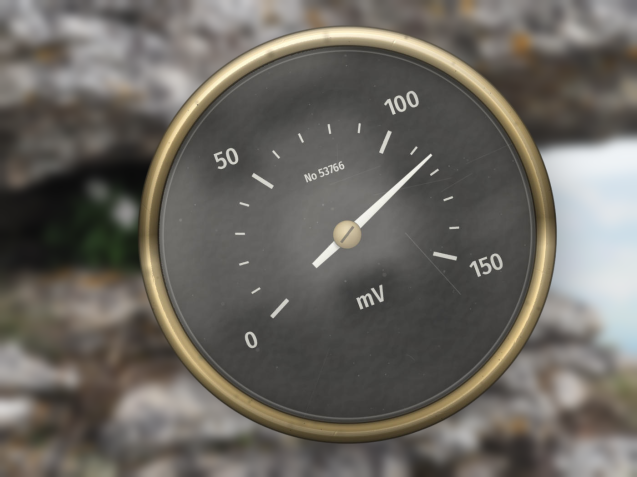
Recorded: value=115 unit=mV
